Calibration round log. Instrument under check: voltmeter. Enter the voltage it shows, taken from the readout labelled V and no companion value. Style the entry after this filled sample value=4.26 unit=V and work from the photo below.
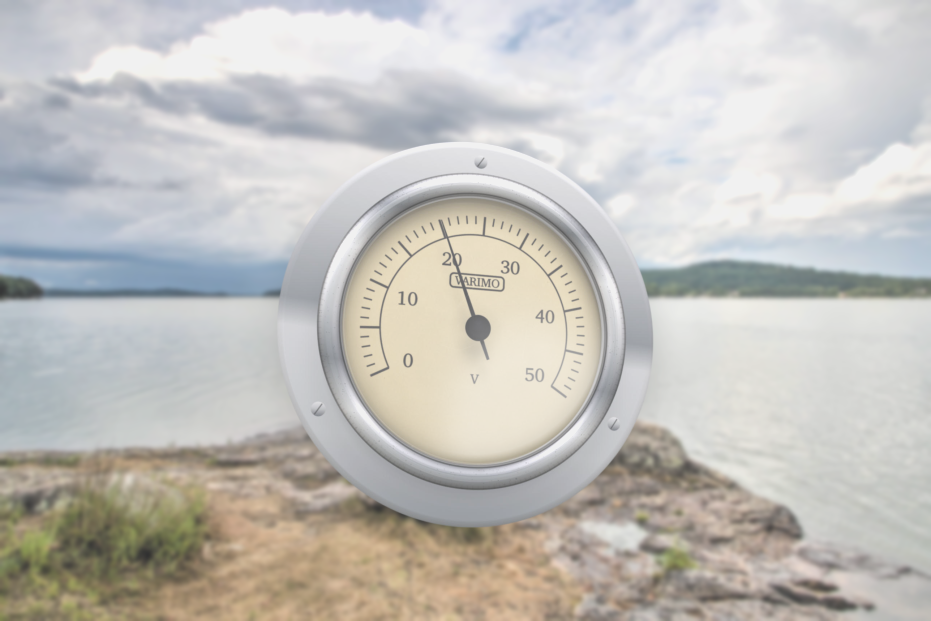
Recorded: value=20 unit=V
